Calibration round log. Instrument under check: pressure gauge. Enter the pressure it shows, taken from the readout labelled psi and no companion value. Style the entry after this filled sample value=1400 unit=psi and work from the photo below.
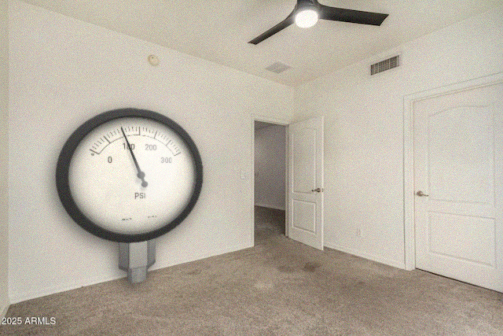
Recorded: value=100 unit=psi
